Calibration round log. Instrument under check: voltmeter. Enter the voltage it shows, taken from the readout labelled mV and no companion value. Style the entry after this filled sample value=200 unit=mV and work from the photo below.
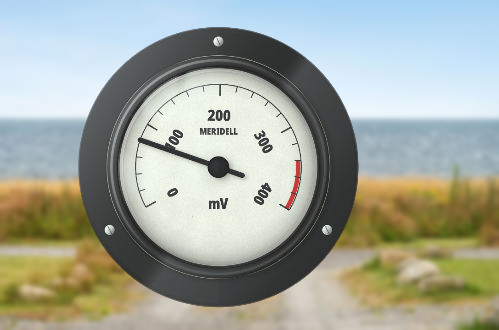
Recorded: value=80 unit=mV
